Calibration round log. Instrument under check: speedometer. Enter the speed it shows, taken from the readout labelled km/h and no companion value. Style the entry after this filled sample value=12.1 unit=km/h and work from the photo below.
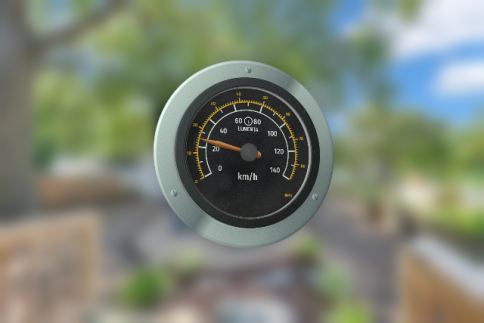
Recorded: value=25 unit=km/h
